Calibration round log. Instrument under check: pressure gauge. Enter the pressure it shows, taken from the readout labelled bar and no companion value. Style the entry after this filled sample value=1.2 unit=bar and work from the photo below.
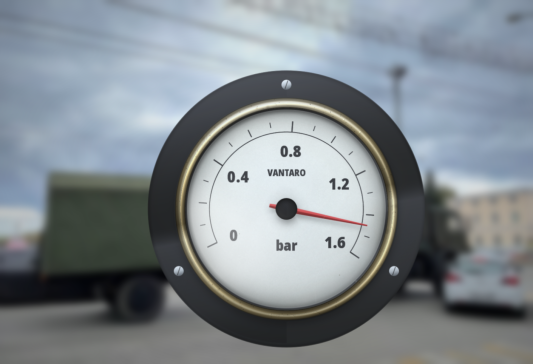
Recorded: value=1.45 unit=bar
